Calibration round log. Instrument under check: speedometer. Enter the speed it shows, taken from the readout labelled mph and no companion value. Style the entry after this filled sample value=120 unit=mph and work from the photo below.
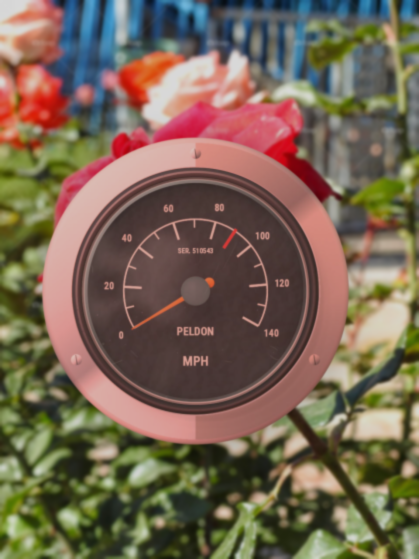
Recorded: value=0 unit=mph
